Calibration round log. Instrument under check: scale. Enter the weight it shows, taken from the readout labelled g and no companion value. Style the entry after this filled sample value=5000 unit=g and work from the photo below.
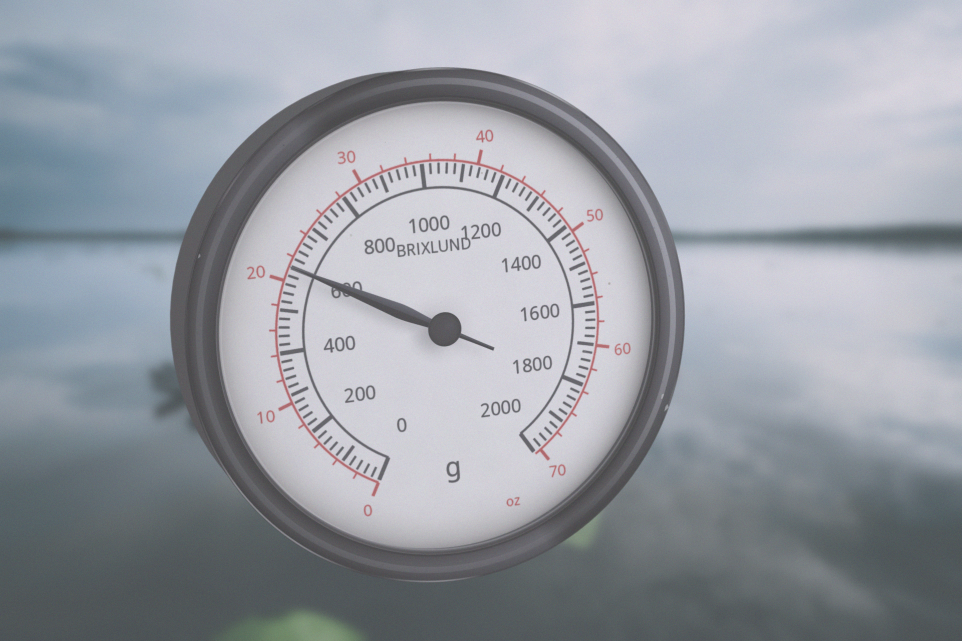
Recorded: value=600 unit=g
